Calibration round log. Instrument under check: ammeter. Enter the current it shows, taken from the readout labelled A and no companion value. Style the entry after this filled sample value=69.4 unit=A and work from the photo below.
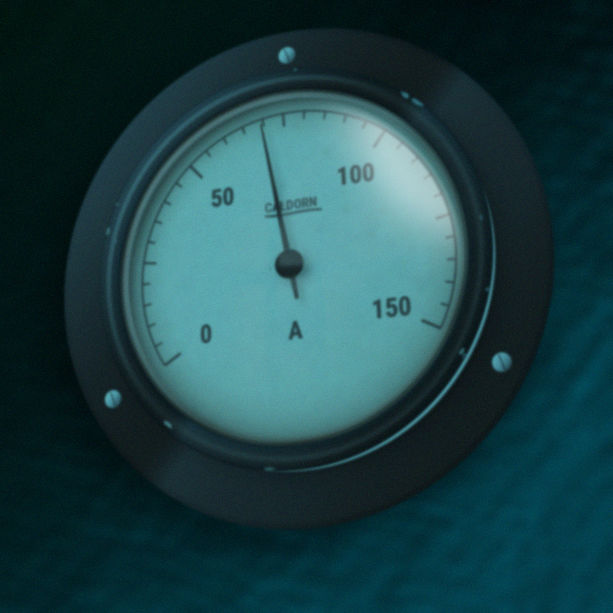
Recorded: value=70 unit=A
